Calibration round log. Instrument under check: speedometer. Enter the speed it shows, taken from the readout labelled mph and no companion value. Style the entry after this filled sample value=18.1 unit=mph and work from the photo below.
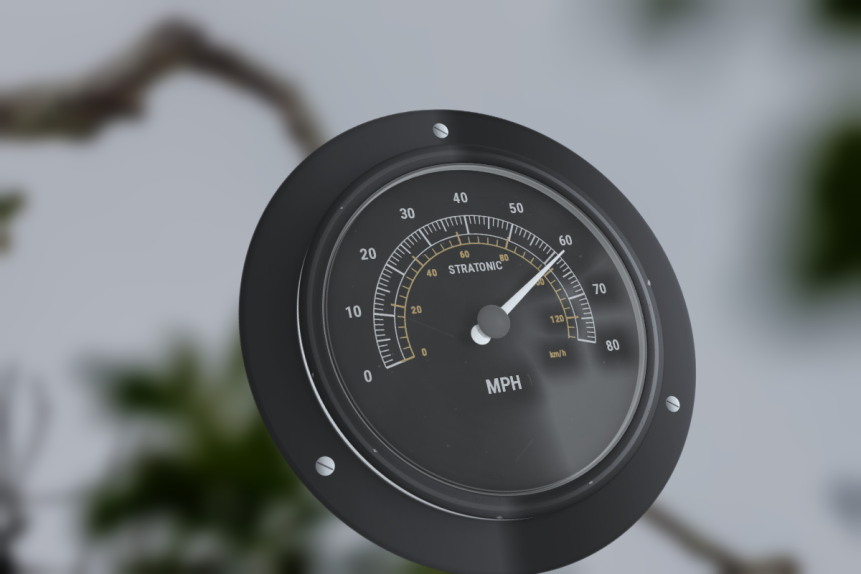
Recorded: value=61 unit=mph
